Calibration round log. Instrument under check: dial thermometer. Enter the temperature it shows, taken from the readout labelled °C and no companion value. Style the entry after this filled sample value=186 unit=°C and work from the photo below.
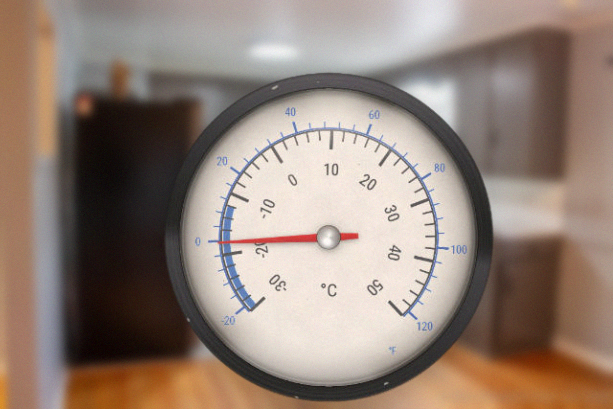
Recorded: value=-18 unit=°C
